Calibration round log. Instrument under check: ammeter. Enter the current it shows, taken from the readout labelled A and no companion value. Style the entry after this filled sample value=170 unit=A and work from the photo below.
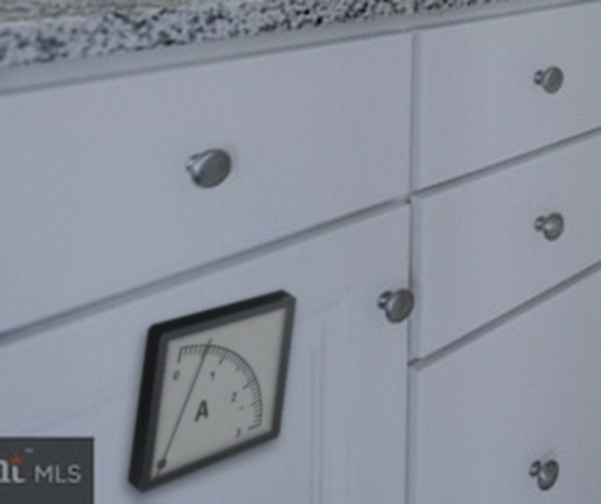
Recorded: value=0.5 unit=A
